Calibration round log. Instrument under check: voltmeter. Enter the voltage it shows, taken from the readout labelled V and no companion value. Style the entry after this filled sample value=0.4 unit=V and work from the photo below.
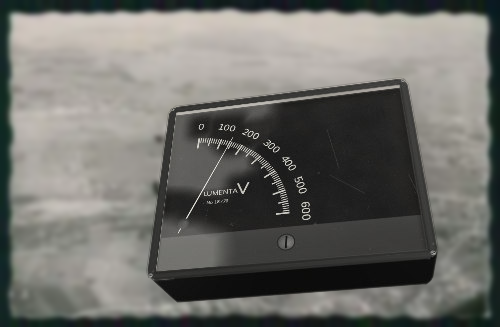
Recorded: value=150 unit=V
